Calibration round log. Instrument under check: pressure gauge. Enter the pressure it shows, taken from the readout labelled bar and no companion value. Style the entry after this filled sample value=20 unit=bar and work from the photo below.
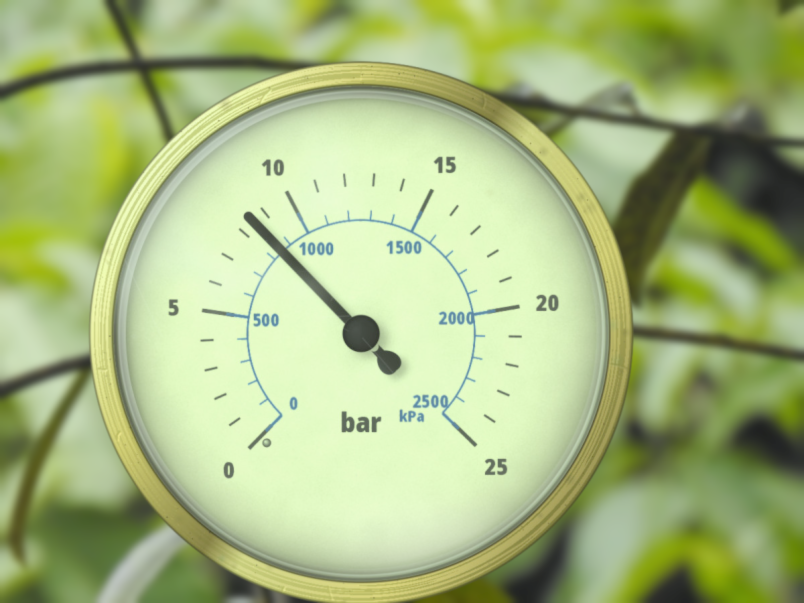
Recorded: value=8.5 unit=bar
